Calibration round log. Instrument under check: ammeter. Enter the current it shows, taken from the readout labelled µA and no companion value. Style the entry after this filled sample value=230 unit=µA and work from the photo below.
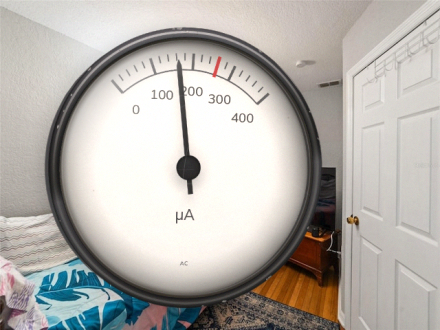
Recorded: value=160 unit=µA
